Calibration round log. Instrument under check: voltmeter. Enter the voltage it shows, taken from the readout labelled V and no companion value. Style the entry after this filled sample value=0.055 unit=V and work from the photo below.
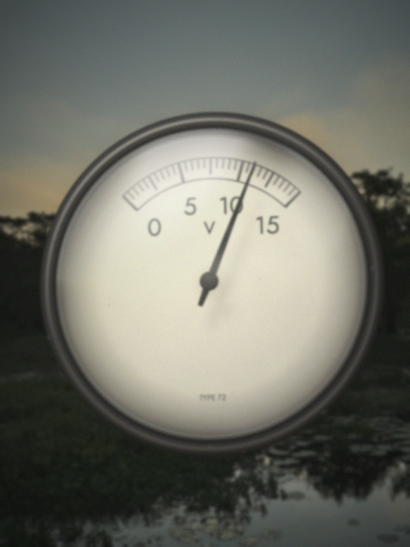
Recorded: value=11 unit=V
